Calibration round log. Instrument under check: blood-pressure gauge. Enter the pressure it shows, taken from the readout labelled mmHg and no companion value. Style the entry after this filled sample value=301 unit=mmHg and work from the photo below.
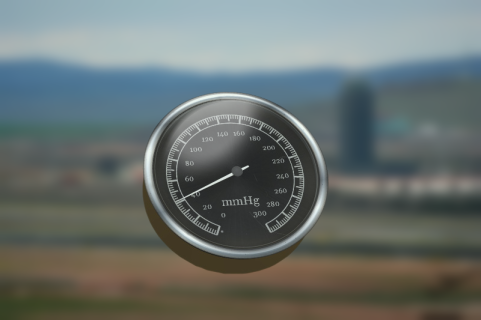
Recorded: value=40 unit=mmHg
